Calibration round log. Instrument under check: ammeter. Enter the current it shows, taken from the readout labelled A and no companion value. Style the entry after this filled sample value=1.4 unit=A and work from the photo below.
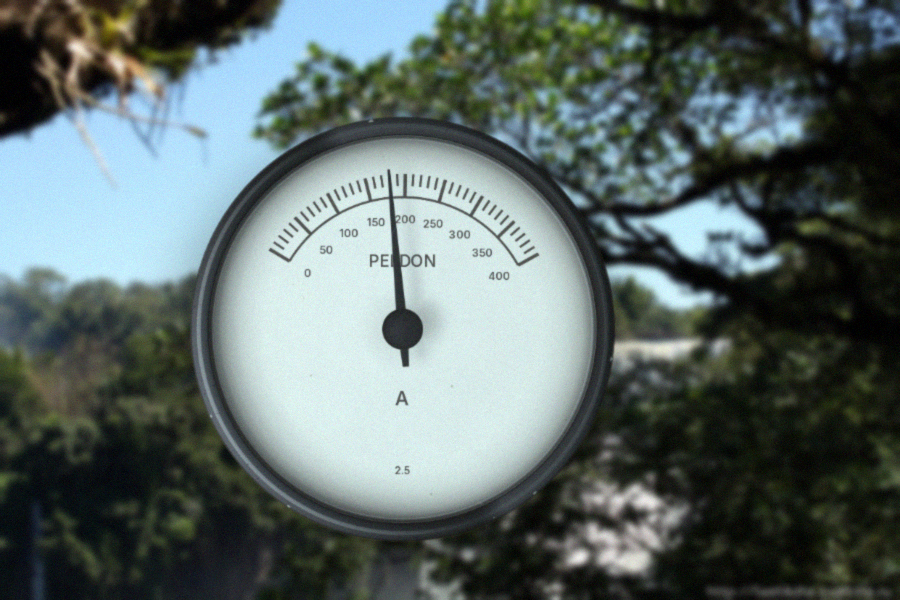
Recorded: value=180 unit=A
